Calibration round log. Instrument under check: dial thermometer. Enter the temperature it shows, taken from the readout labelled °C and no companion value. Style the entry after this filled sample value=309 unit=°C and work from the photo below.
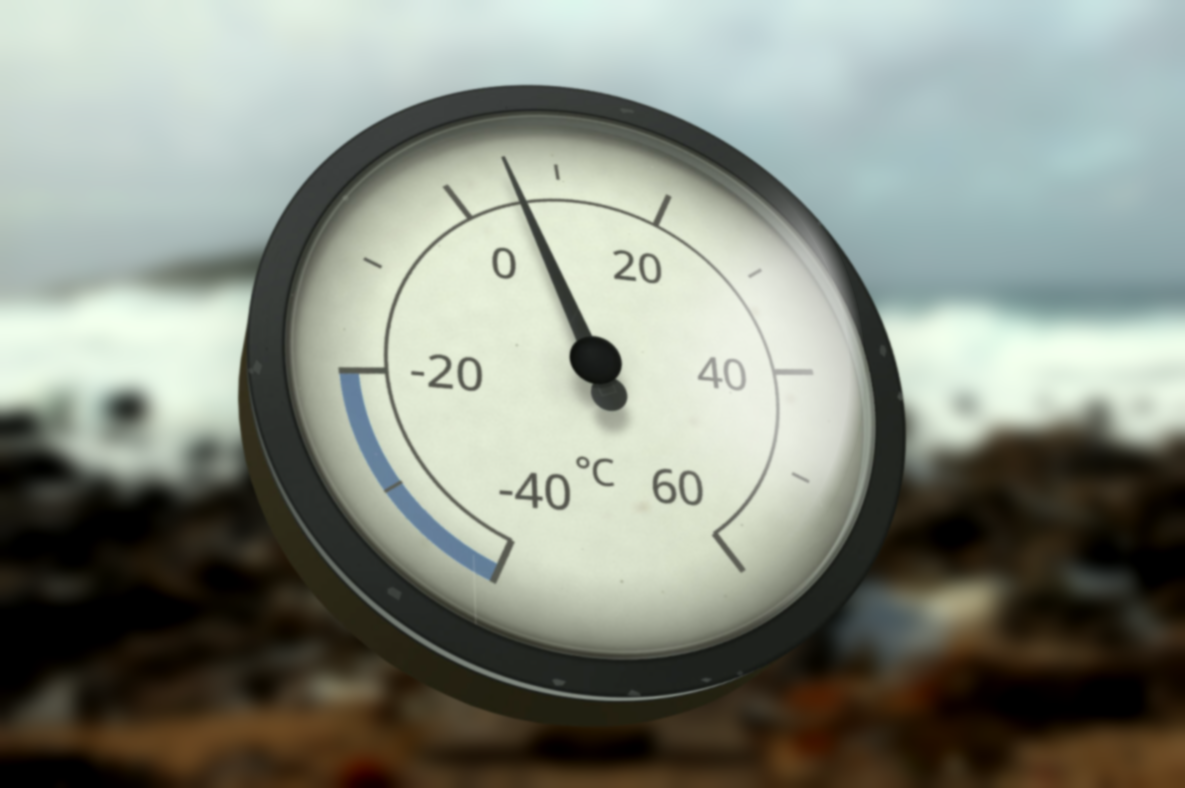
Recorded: value=5 unit=°C
